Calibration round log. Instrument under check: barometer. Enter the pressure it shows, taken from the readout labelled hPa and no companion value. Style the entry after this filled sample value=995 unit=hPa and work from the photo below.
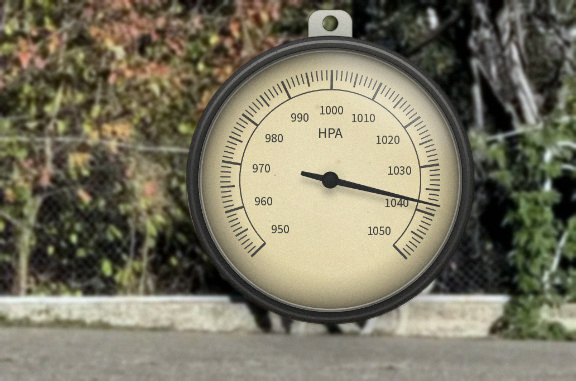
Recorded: value=1038 unit=hPa
